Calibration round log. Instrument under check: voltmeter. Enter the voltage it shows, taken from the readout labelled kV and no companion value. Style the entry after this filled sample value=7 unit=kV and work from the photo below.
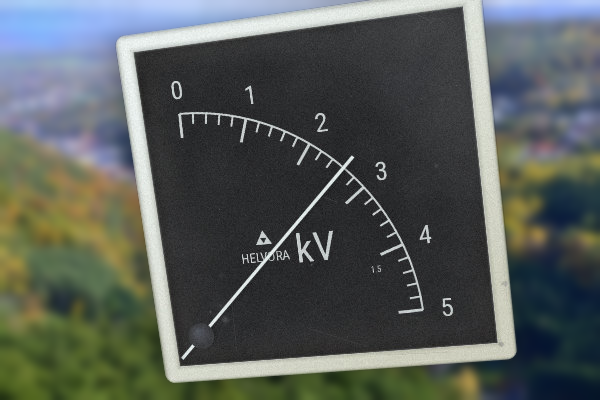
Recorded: value=2.6 unit=kV
